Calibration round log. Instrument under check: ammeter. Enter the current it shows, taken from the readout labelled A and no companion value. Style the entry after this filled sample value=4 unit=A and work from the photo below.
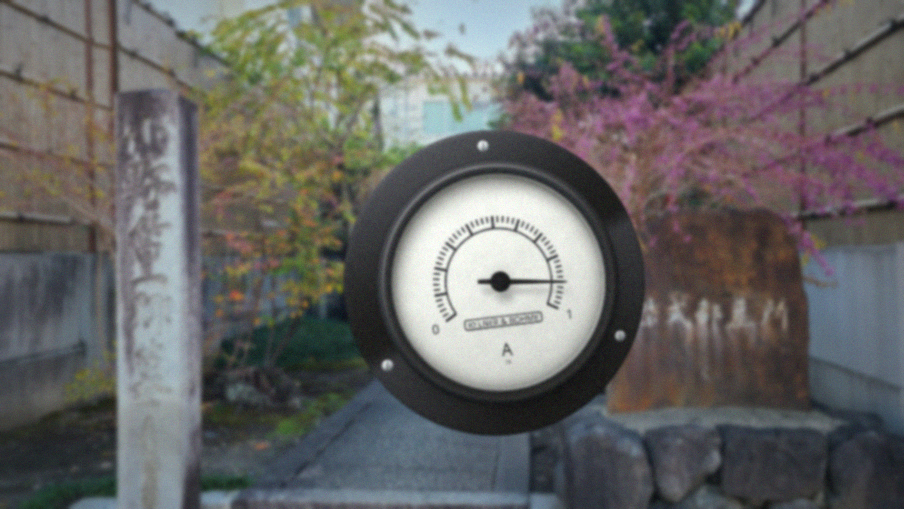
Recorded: value=0.9 unit=A
